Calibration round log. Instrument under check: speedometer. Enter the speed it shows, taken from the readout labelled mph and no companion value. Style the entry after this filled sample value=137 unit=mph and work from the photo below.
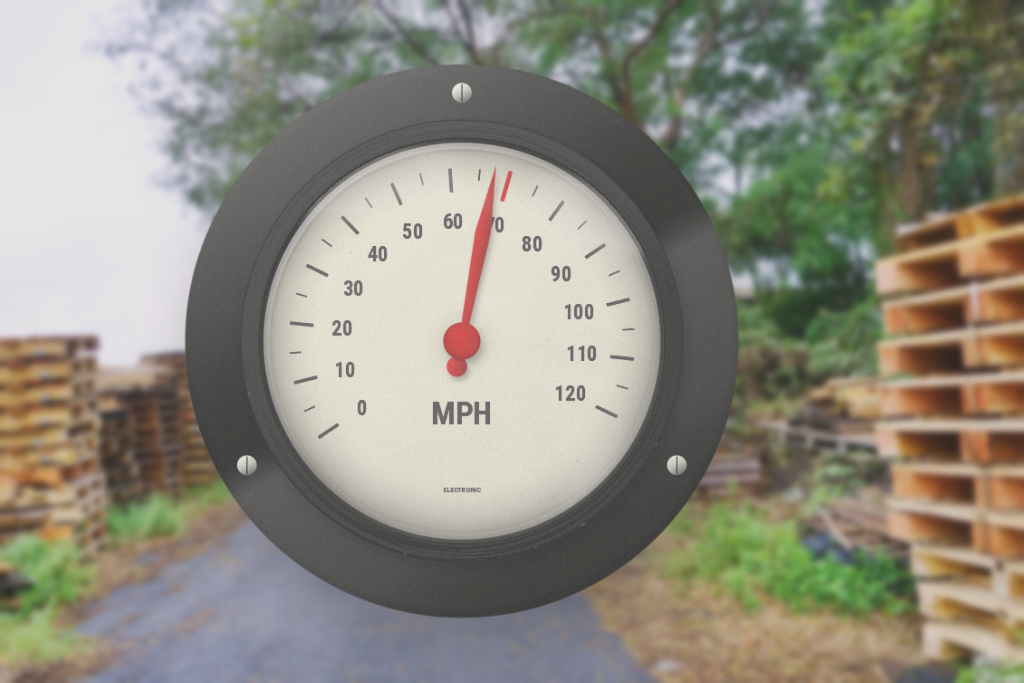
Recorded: value=67.5 unit=mph
